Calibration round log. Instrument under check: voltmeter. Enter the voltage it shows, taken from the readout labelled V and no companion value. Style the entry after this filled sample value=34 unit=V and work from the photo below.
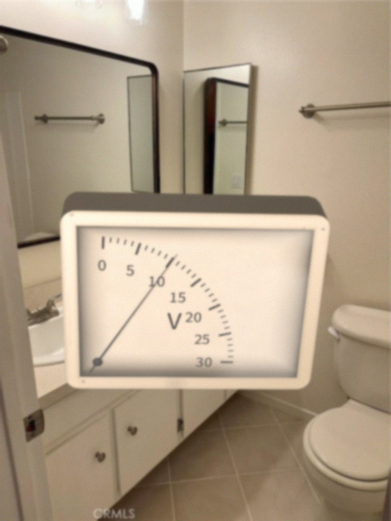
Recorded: value=10 unit=V
